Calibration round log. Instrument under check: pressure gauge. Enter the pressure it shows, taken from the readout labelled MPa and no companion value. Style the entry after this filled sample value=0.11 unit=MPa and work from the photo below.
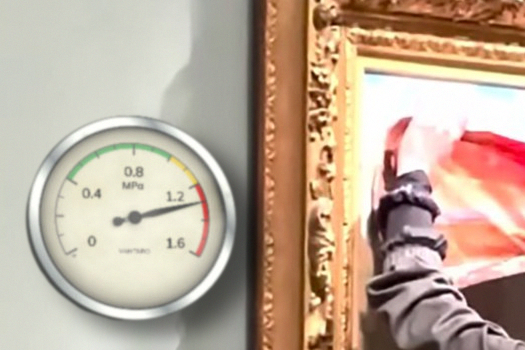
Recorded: value=1.3 unit=MPa
